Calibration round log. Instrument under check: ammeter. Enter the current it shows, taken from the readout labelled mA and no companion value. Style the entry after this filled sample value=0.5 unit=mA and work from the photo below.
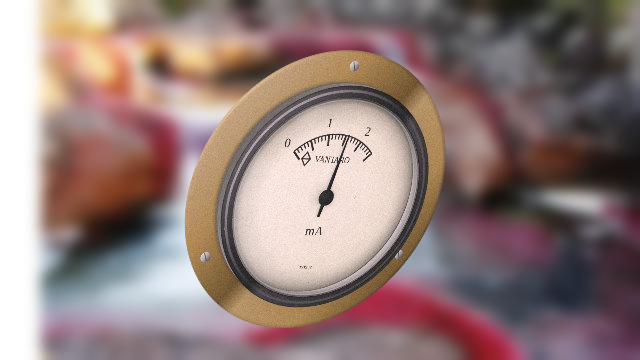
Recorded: value=1.5 unit=mA
